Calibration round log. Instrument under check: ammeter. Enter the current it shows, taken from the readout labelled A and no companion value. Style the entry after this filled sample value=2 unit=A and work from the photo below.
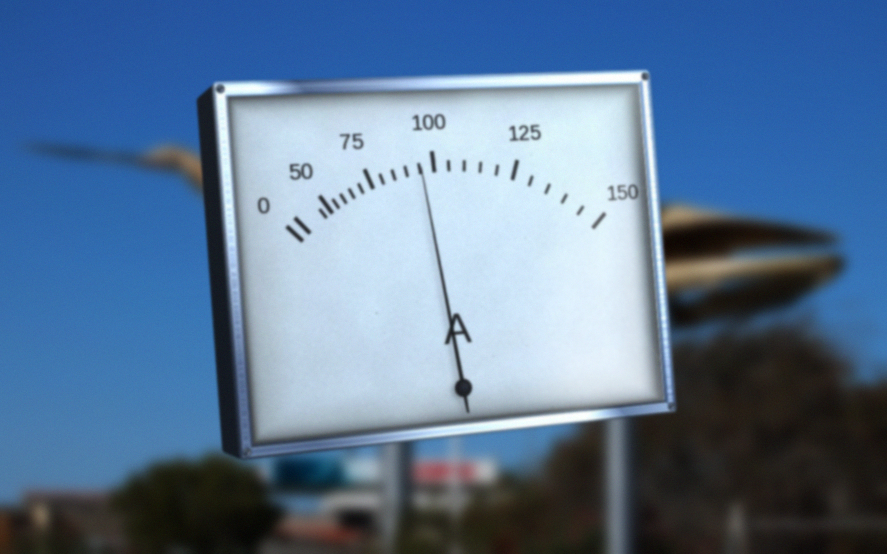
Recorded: value=95 unit=A
